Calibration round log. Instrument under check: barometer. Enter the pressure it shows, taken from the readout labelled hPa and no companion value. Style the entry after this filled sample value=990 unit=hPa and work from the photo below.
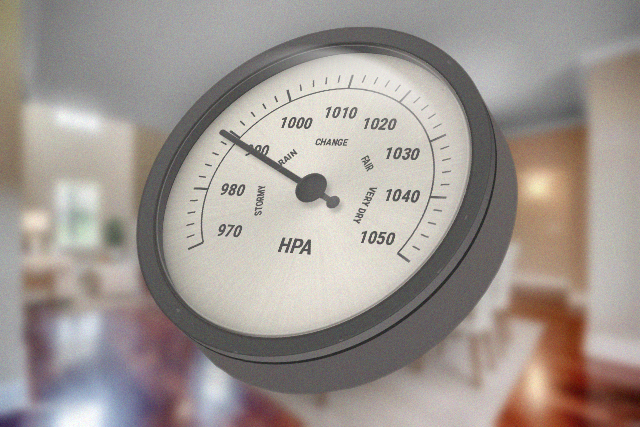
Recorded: value=989 unit=hPa
